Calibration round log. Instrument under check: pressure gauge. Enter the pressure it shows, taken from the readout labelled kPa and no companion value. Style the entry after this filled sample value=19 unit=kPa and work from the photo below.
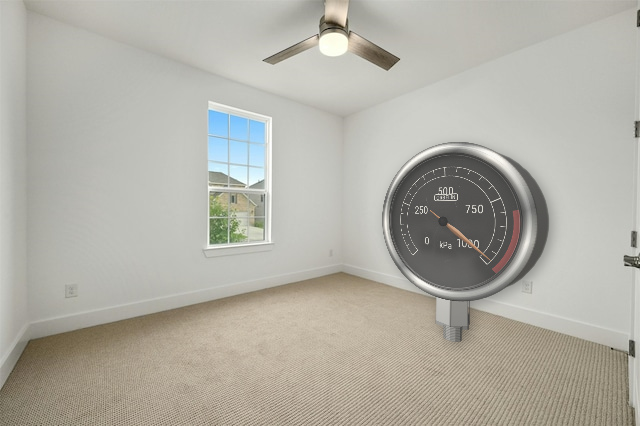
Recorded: value=975 unit=kPa
